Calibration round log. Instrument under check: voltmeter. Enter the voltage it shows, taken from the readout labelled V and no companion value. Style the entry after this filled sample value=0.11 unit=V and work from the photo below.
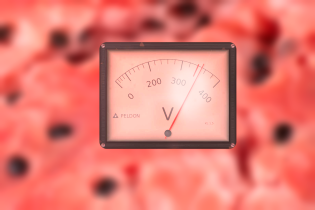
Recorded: value=350 unit=V
